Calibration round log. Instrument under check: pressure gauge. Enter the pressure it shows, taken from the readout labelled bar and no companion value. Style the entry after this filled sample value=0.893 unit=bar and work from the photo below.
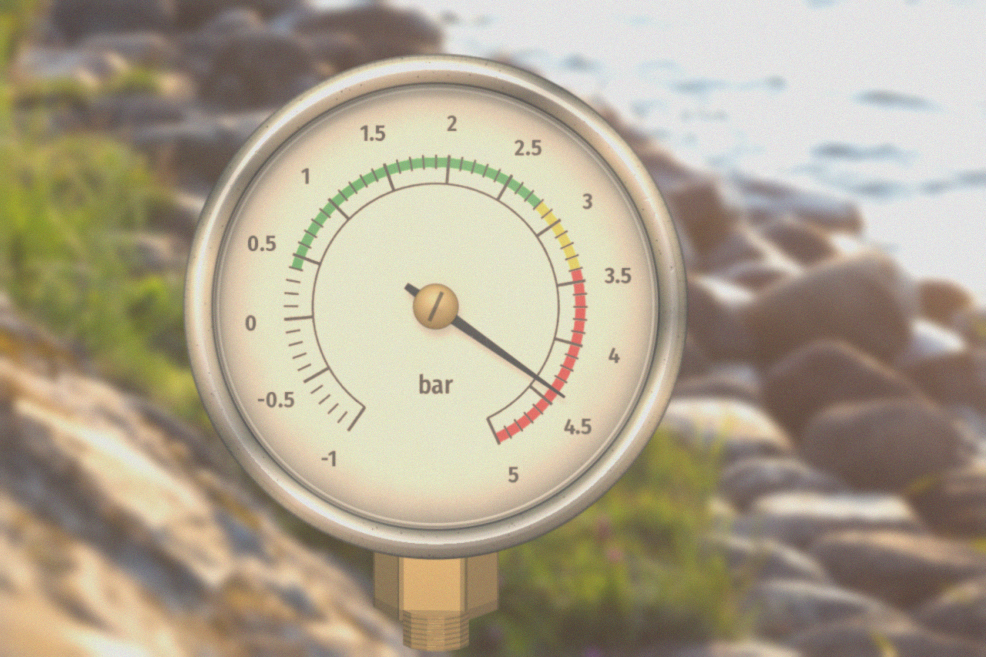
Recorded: value=4.4 unit=bar
